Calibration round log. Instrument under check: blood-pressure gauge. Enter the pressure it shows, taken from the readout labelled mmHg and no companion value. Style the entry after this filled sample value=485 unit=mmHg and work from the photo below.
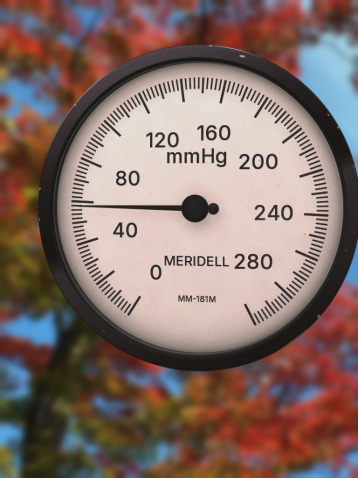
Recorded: value=58 unit=mmHg
